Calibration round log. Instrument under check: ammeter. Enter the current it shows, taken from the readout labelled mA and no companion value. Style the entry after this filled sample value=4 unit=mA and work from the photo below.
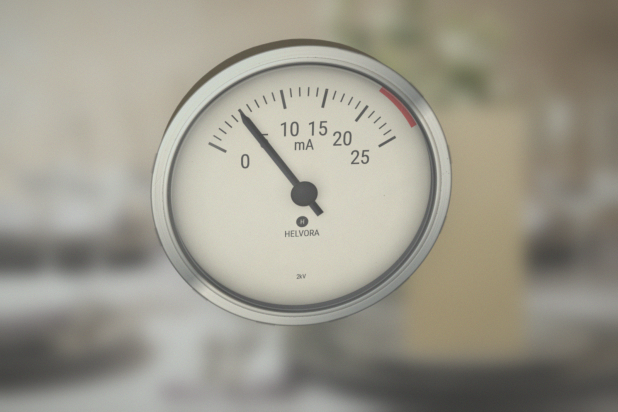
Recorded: value=5 unit=mA
